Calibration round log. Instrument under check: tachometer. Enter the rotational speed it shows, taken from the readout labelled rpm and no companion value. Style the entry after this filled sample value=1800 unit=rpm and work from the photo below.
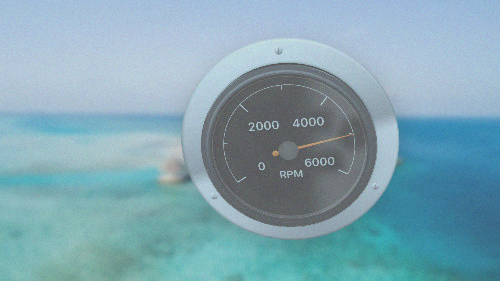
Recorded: value=5000 unit=rpm
